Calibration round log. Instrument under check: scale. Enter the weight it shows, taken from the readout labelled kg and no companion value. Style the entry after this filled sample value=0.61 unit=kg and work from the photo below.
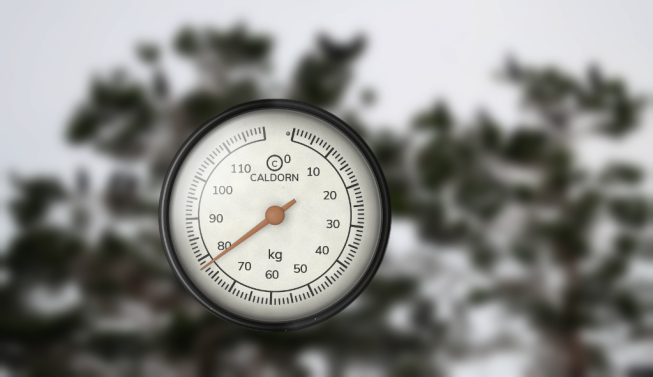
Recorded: value=78 unit=kg
